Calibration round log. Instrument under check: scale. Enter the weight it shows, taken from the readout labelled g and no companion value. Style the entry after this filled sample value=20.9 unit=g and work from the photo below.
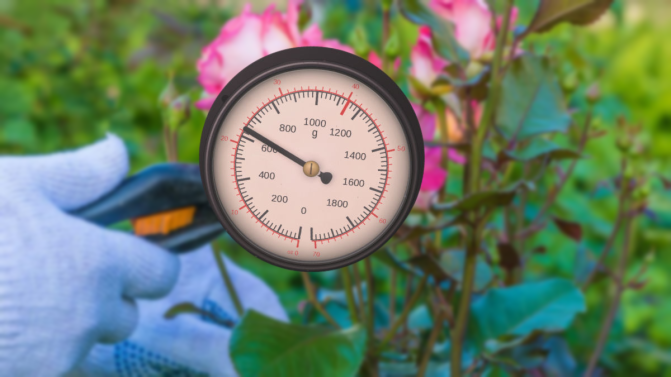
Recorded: value=640 unit=g
